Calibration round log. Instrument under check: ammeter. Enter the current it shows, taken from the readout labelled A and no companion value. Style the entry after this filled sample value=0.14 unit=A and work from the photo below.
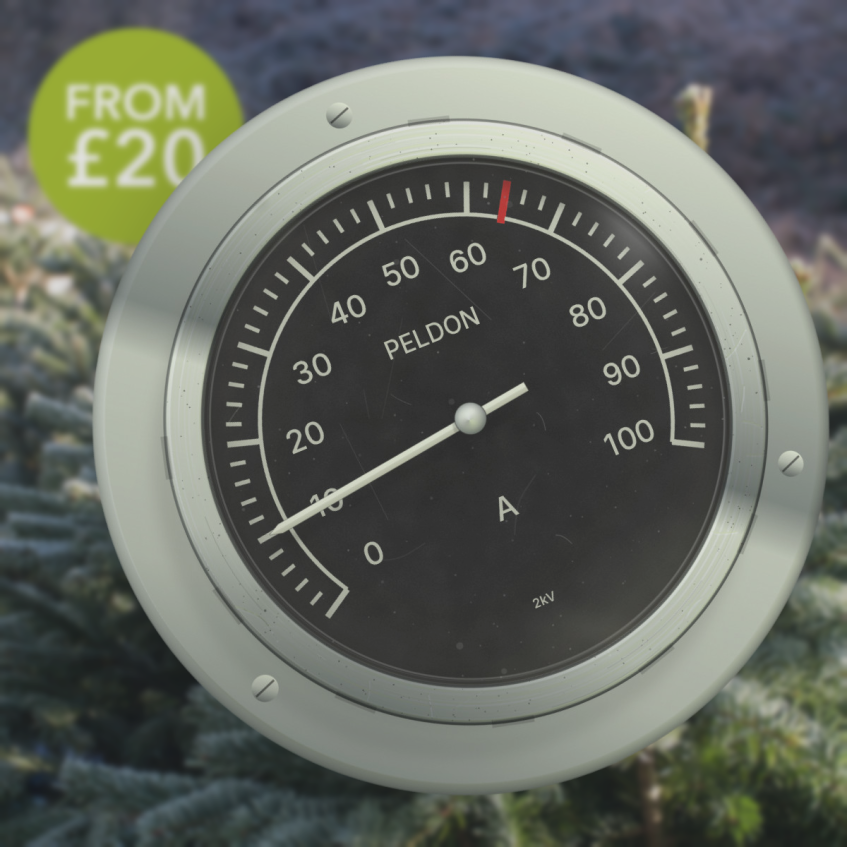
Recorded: value=10 unit=A
